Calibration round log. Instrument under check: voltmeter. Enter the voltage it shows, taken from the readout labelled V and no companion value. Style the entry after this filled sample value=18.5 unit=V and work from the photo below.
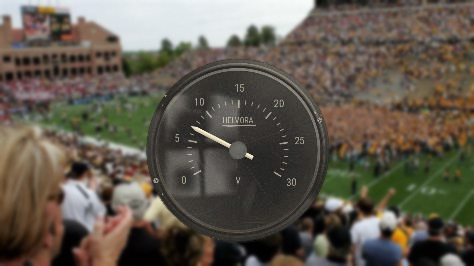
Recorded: value=7 unit=V
